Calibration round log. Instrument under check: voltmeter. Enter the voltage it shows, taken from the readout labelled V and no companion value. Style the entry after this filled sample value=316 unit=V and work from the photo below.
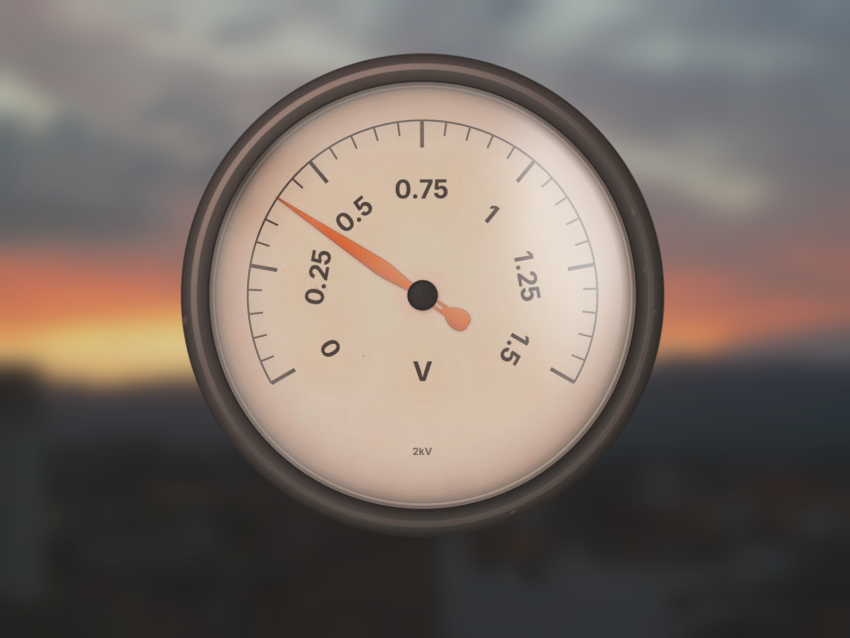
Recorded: value=0.4 unit=V
